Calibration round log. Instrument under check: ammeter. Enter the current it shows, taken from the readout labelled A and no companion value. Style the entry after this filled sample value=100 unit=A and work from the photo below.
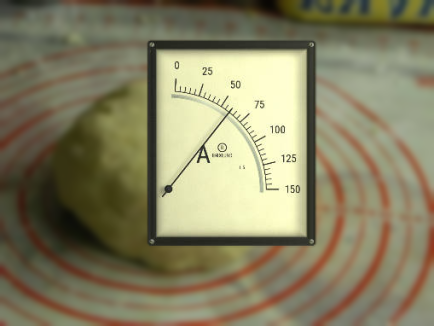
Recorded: value=60 unit=A
